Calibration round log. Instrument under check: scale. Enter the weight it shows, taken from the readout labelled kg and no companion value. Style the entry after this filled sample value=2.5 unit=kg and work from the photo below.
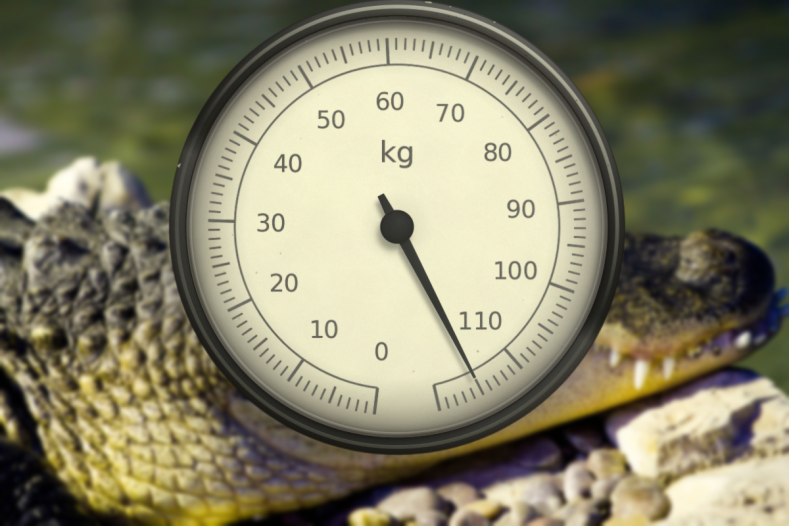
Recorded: value=115 unit=kg
